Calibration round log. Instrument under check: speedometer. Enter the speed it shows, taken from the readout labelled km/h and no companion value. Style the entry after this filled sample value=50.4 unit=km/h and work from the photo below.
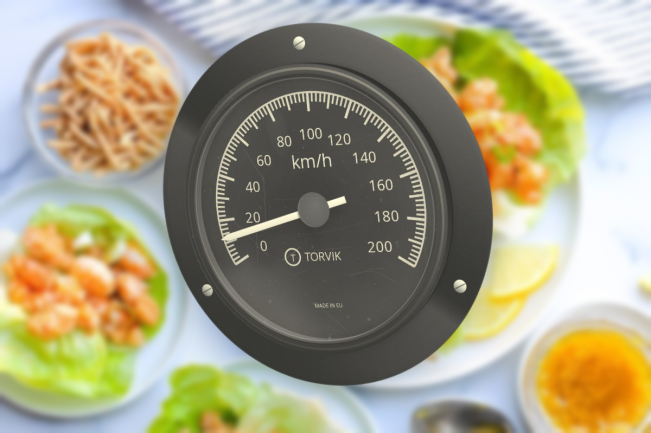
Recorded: value=12 unit=km/h
